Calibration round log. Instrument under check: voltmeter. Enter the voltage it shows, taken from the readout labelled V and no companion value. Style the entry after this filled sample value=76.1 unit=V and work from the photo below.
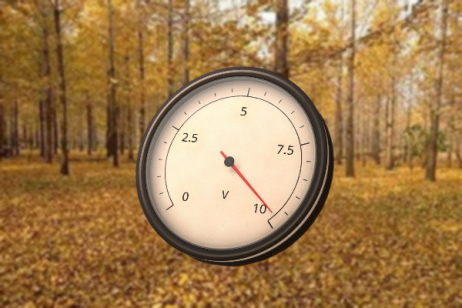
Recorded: value=9.75 unit=V
